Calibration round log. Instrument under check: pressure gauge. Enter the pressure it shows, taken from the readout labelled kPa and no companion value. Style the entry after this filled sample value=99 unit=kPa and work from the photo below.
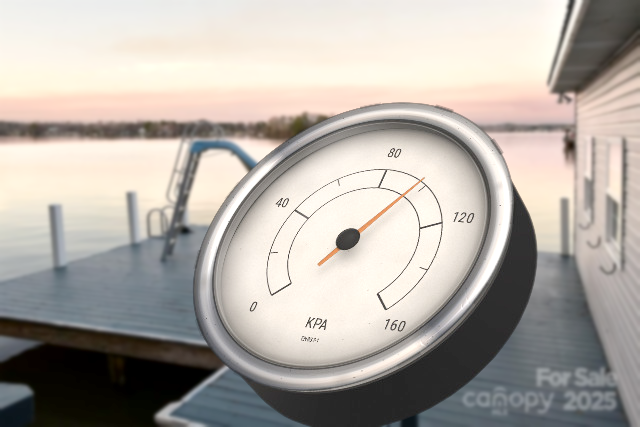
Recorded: value=100 unit=kPa
